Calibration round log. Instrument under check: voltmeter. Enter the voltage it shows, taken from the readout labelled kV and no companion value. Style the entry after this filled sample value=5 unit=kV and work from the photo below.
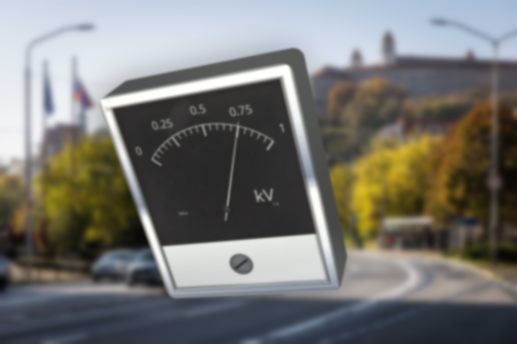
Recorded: value=0.75 unit=kV
